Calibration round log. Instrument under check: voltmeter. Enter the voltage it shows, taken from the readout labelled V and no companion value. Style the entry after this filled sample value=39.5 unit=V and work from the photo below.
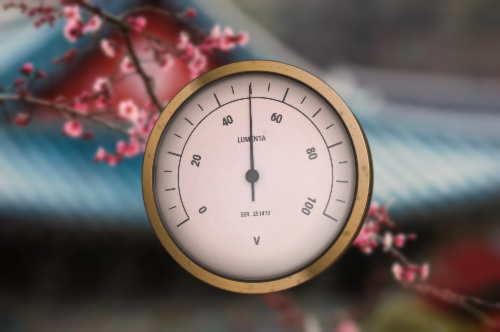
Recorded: value=50 unit=V
